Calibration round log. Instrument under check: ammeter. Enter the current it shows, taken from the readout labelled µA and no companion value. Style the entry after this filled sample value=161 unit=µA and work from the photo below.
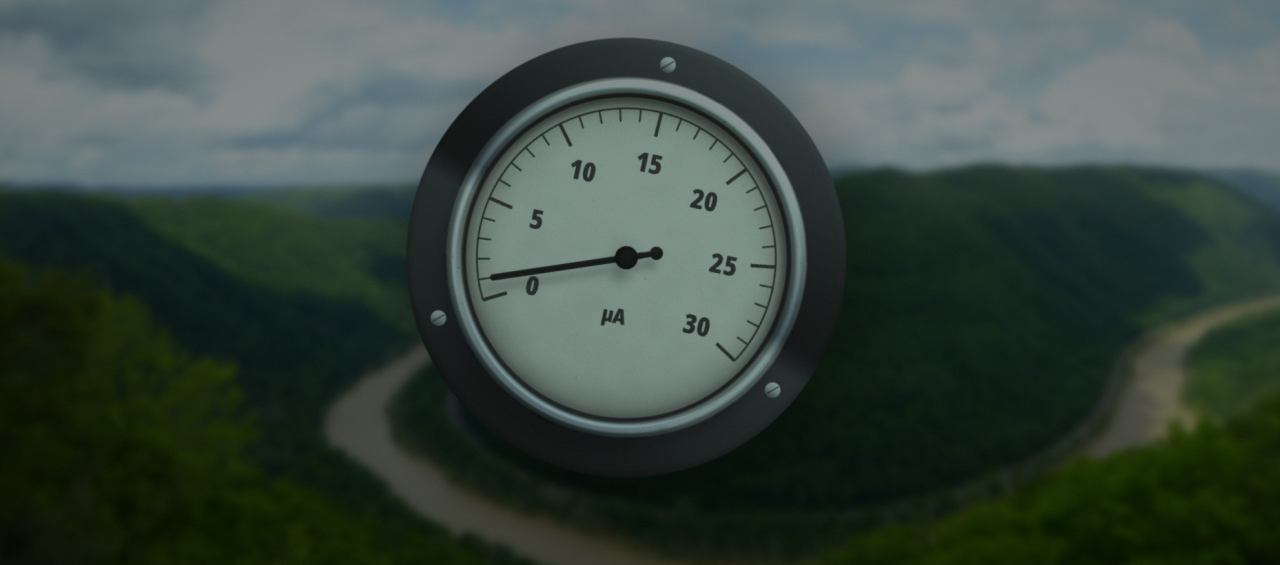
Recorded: value=1 unit=µA
